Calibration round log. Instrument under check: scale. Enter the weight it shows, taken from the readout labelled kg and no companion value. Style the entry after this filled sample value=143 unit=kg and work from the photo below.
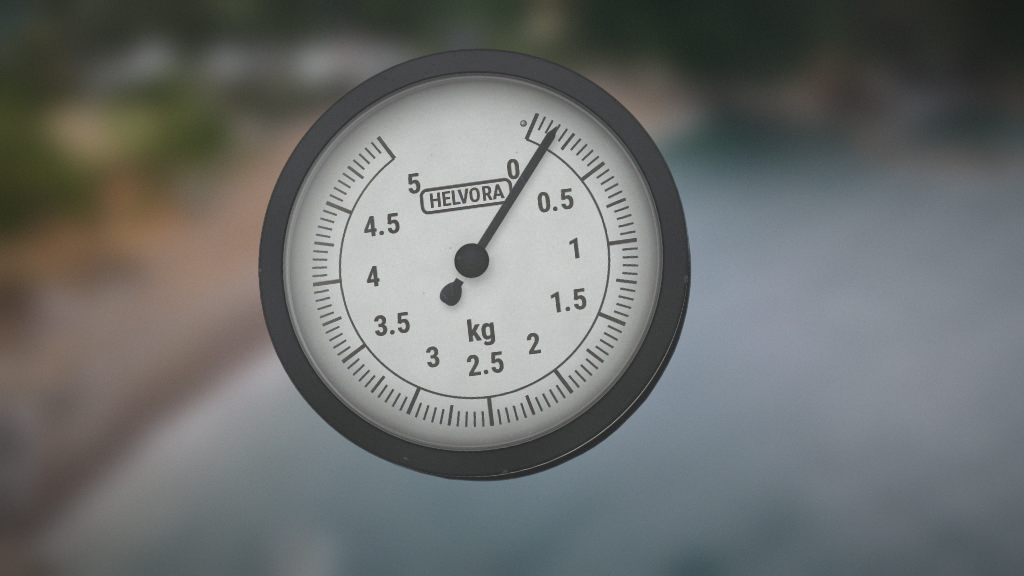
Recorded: value=0.15 unit=kg
